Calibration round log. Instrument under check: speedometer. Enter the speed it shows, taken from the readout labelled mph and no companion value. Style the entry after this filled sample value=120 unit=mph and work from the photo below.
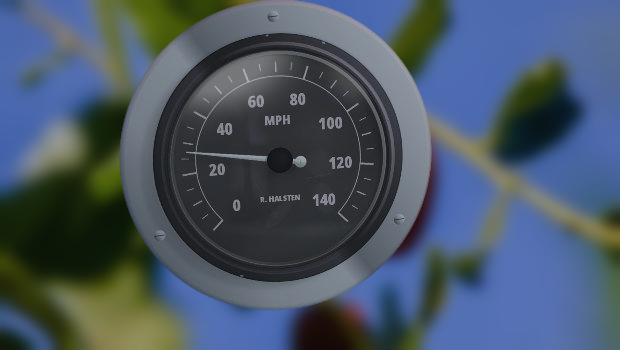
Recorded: value=27.5 unit=mph
